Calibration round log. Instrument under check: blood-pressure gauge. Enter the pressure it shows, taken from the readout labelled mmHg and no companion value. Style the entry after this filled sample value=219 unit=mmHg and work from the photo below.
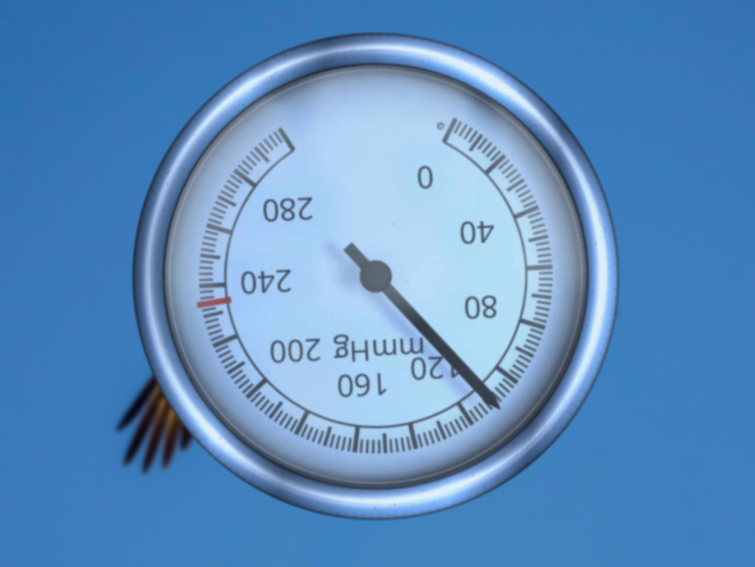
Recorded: value=110 unit=mmHg
